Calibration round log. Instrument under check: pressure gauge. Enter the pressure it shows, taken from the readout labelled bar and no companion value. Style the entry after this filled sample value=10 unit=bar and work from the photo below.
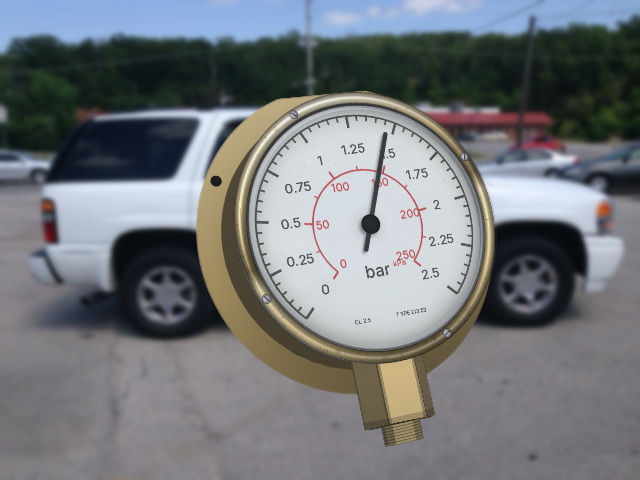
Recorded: value=1.45 unit=bar
